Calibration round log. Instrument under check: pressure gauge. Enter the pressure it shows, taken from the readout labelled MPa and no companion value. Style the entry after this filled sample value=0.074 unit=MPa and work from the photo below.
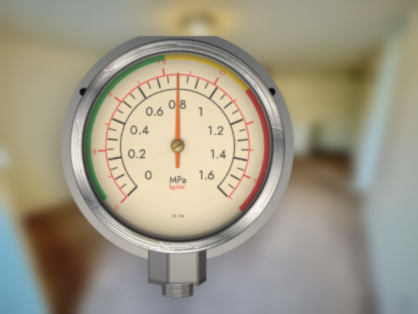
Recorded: value=0.8 unit=MPa
